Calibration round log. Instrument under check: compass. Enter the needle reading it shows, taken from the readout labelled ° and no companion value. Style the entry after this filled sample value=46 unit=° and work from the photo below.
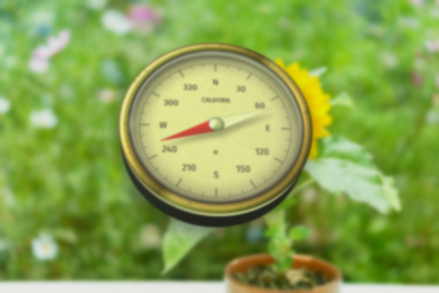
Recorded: value=250 unit=°
